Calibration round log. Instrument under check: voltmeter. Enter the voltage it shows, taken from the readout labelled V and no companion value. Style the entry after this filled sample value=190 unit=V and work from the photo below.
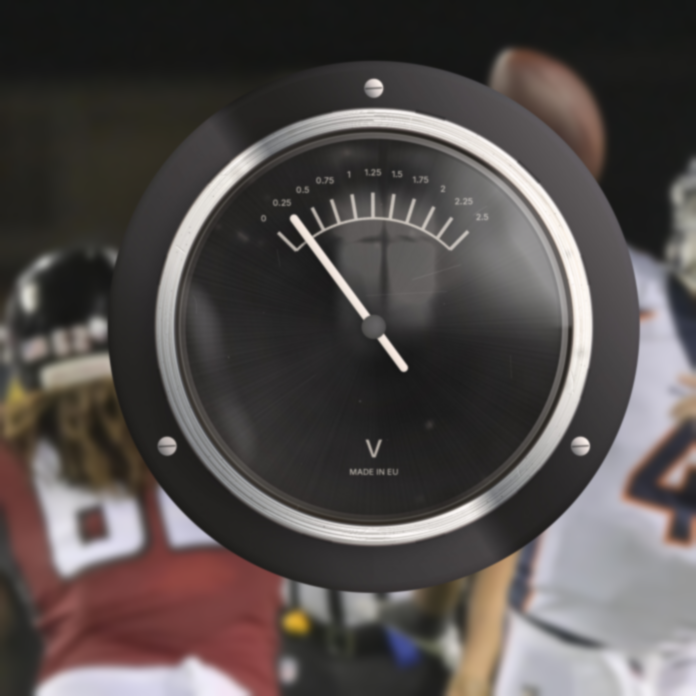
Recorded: value=0.25 unit=V
